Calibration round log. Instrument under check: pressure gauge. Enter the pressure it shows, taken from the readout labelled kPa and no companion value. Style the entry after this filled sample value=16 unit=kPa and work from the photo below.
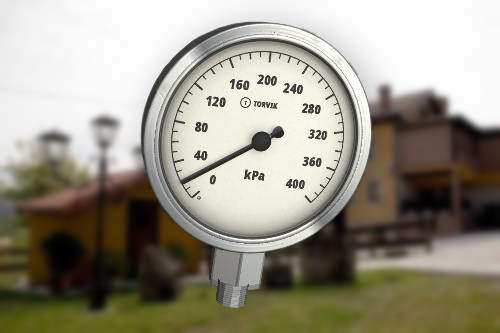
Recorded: value=20 unit=kPa
